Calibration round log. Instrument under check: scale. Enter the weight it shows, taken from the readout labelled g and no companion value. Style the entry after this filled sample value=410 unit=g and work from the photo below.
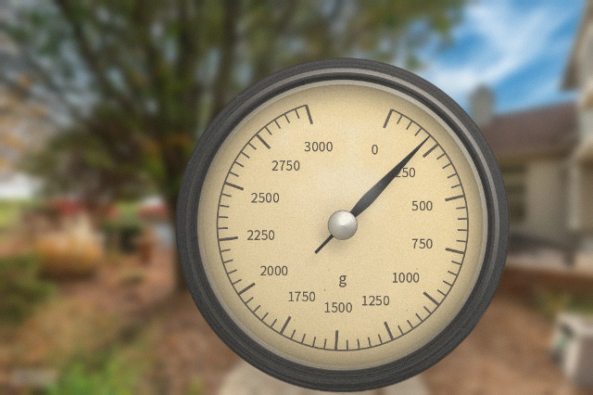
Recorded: value=200 unit=g
